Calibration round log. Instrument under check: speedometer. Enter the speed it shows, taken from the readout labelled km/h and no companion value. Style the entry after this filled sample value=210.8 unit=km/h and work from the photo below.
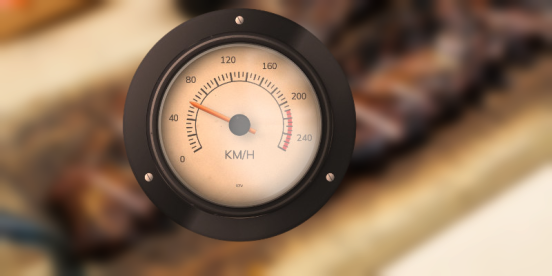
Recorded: value=60 unit=km/h
